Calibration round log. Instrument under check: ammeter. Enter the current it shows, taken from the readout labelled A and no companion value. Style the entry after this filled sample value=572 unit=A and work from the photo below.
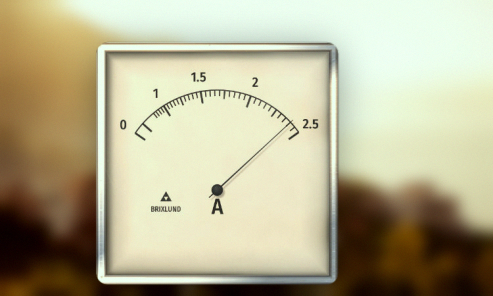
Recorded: value=2.4 unit=A
